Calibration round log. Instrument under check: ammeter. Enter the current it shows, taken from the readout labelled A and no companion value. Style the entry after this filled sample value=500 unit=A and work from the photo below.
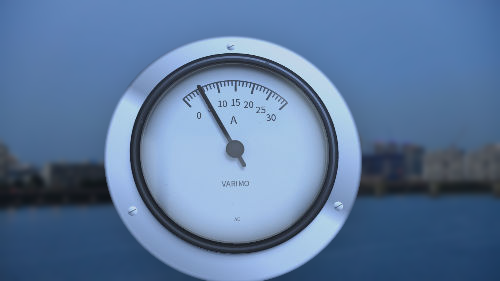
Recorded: value=5 unit=A
